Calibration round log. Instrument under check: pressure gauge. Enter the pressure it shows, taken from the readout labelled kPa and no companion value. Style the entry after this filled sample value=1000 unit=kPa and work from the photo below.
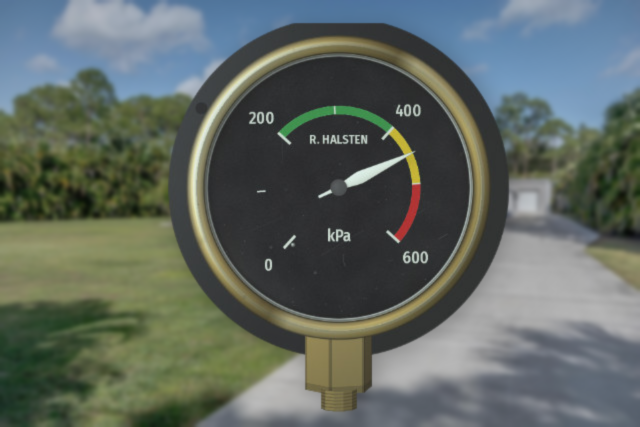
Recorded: value=450 unit=kPa
